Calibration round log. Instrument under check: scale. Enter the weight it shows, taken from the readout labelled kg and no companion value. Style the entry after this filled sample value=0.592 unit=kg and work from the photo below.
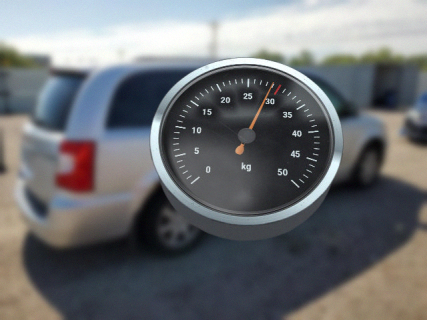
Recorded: value=29 unit=kg
